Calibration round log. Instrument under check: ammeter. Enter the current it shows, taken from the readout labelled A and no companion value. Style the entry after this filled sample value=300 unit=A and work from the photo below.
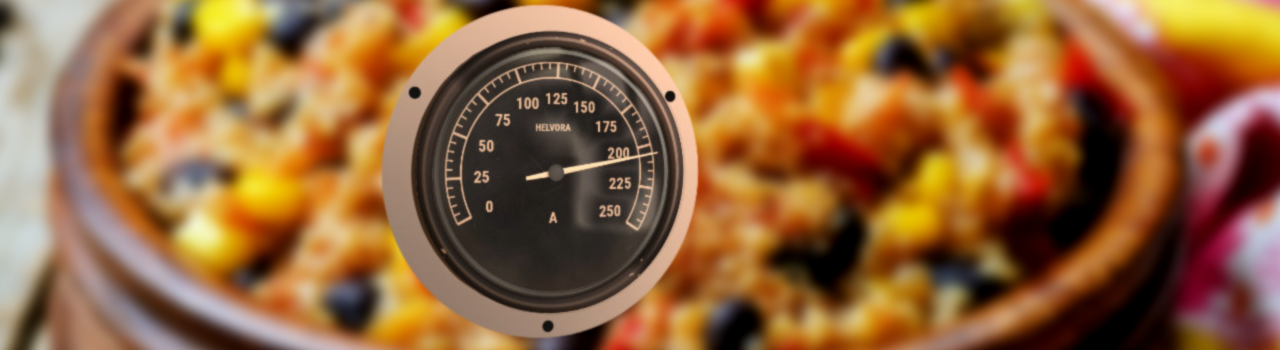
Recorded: value=205 unit=A
